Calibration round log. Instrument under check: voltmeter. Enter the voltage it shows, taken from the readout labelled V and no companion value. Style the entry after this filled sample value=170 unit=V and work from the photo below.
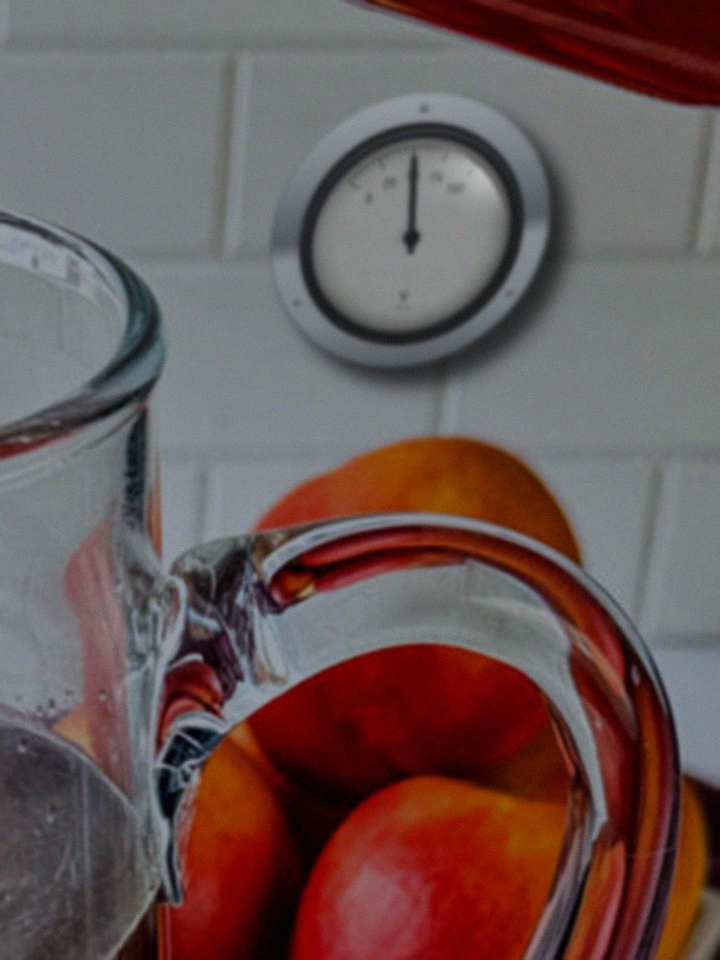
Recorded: value=50 unit=V
